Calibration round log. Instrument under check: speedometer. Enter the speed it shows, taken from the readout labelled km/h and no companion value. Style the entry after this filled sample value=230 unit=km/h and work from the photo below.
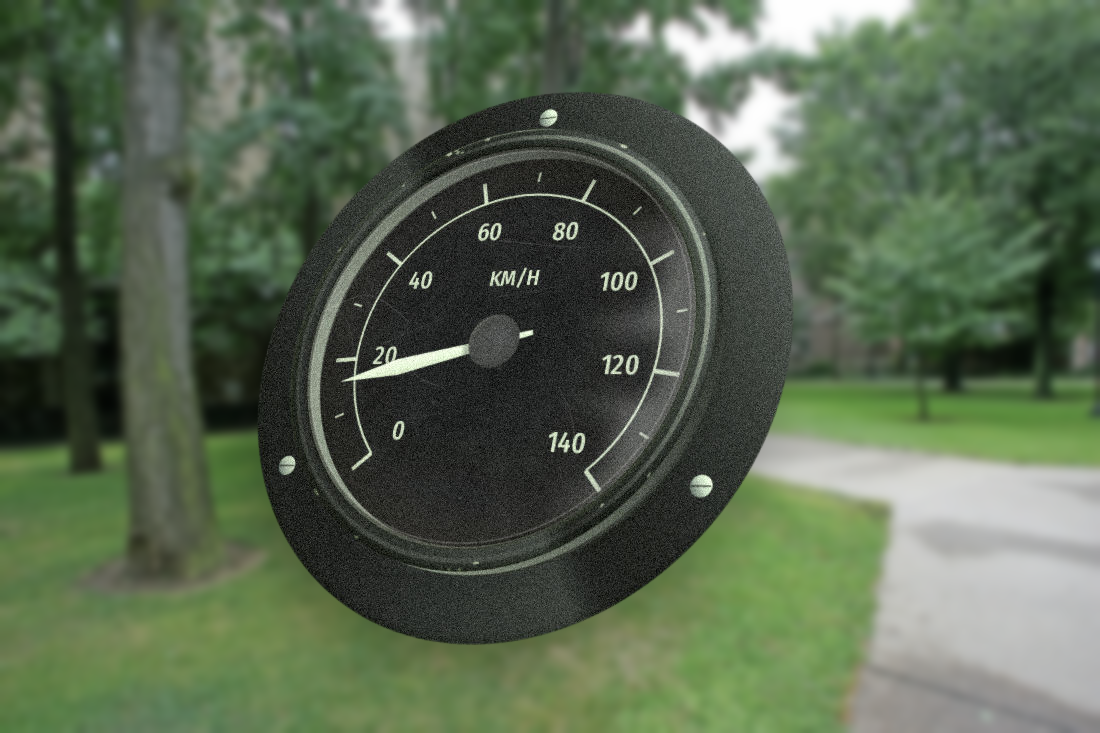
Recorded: value=15 unit=km/h
